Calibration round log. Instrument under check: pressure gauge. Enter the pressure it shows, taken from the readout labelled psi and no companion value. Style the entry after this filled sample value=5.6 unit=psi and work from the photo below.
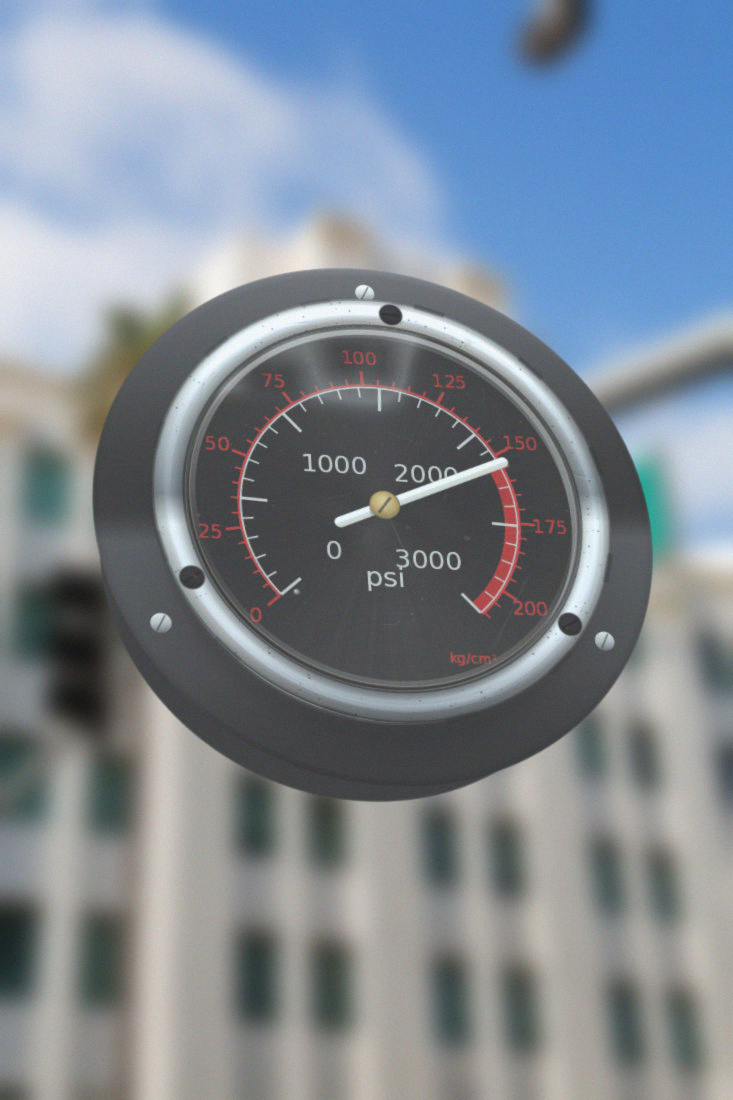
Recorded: value=2200 unit=psi
